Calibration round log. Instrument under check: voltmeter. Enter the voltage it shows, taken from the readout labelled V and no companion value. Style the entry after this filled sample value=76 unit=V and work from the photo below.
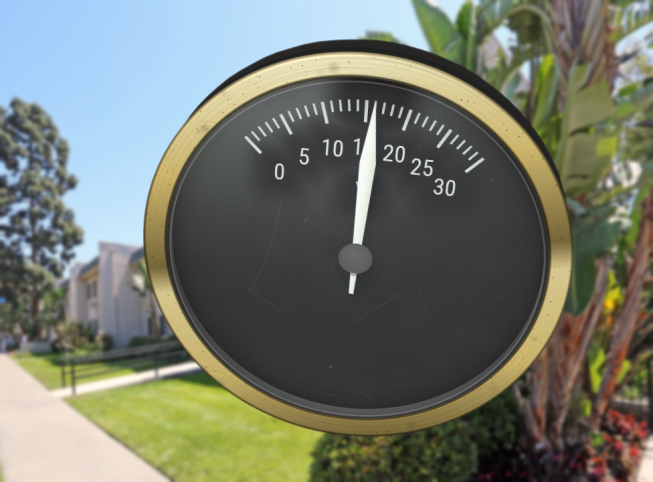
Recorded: value=16 unit=V
